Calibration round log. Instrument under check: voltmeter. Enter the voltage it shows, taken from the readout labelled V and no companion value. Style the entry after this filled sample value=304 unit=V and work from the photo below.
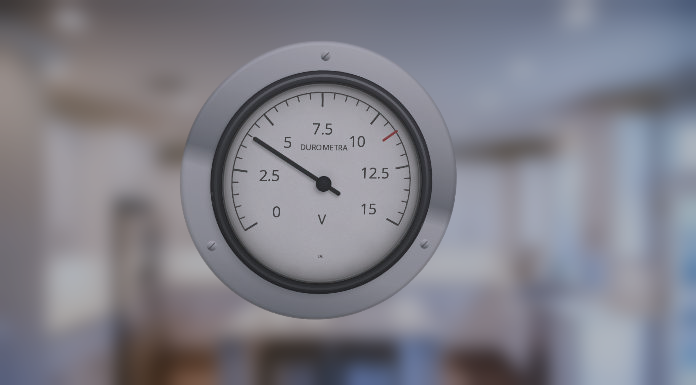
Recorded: value=4 unit=V
